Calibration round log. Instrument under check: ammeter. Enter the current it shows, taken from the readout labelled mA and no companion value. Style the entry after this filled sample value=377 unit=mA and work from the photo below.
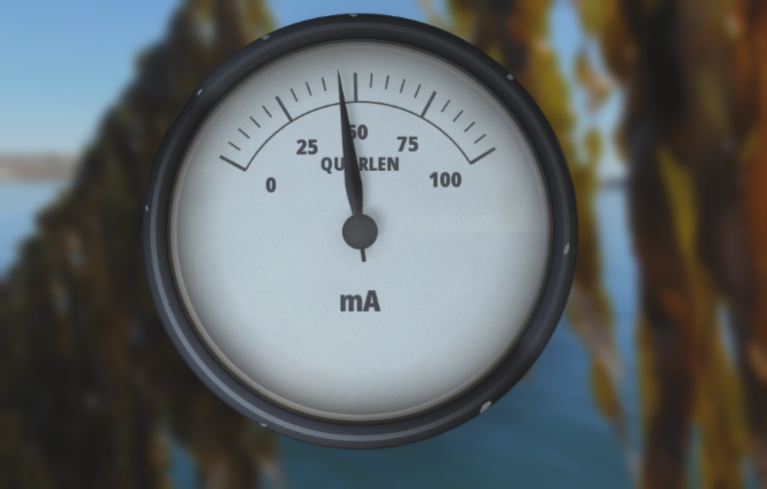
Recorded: value=45 unit=mA
